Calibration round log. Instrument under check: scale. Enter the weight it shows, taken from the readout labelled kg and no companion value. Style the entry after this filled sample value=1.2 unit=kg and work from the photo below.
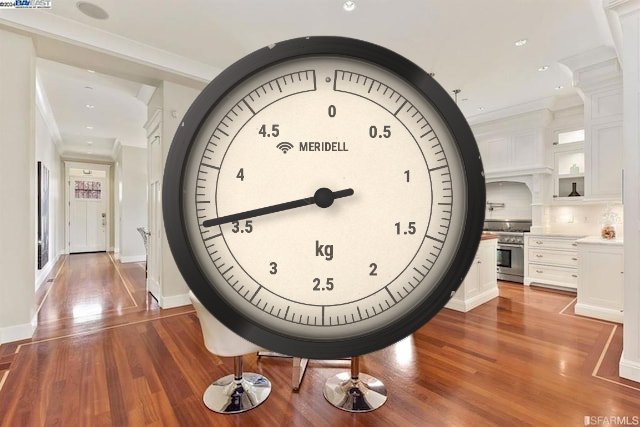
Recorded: value=3.6 unit=kg
